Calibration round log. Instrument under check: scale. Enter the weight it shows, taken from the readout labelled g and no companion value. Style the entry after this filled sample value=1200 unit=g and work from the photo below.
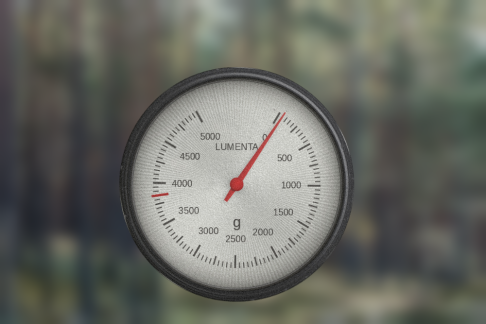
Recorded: value=50 unit=g
